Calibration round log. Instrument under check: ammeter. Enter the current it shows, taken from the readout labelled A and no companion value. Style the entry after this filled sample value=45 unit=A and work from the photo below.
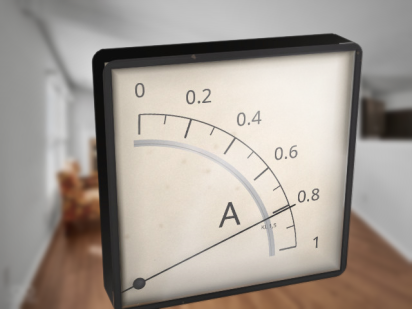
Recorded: value=0.8 unit=A
